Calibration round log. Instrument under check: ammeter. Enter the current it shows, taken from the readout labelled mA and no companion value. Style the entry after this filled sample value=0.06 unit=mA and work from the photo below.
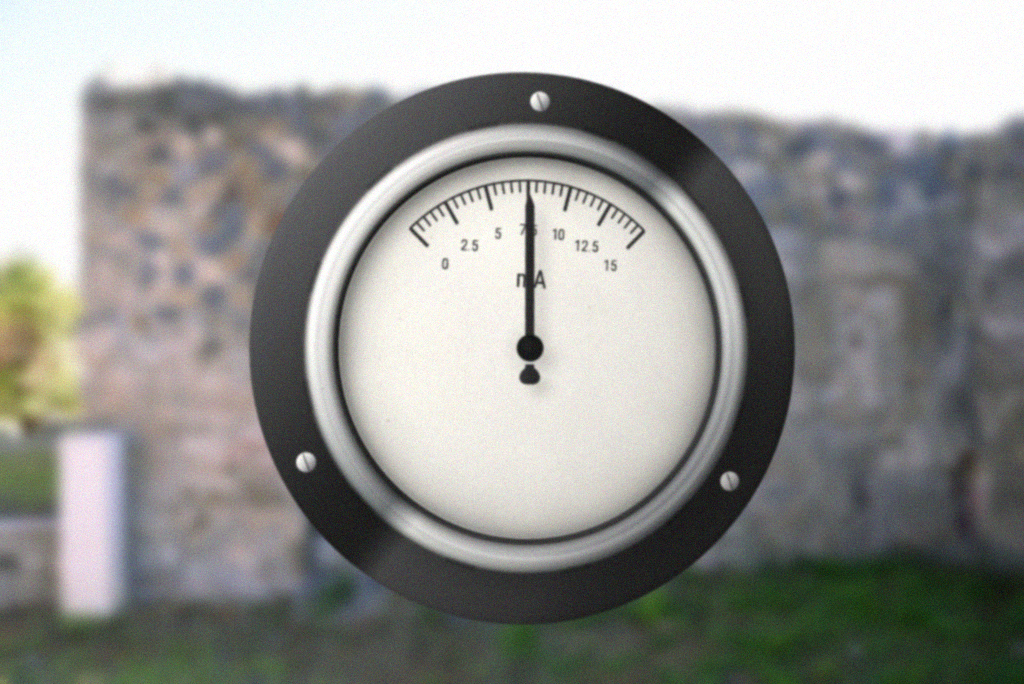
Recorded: value=7.5 unit=mA
